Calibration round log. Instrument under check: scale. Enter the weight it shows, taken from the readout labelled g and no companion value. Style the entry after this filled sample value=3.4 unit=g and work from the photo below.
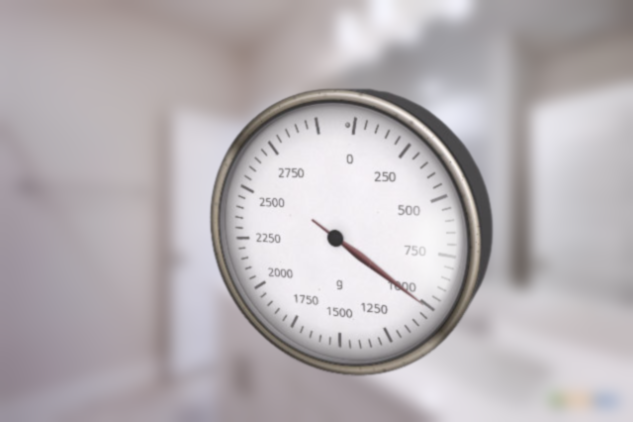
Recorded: value=1000 unit=g
